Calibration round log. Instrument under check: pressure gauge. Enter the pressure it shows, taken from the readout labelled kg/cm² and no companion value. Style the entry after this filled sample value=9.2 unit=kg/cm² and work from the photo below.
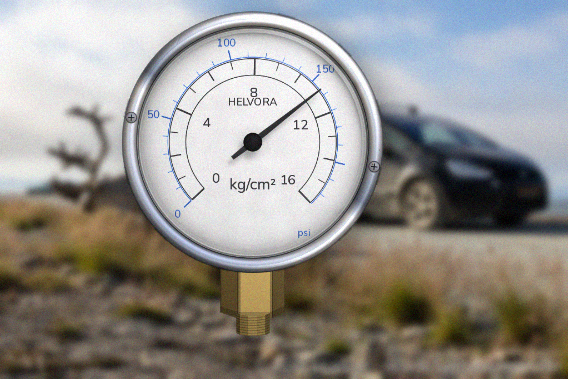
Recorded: value=11 unit=kg/cm²
